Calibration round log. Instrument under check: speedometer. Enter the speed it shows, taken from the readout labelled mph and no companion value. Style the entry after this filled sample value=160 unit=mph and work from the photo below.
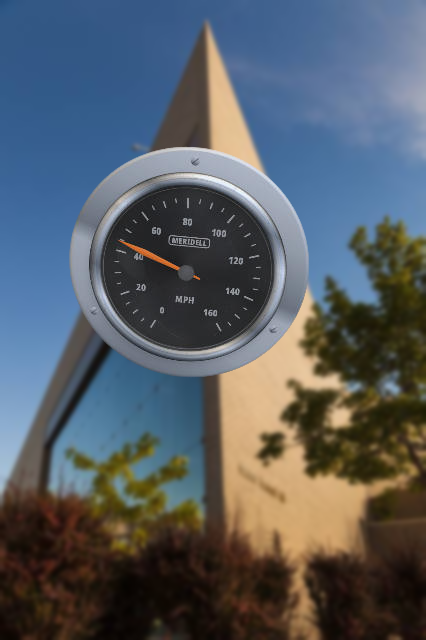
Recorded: value=45 unit=mph
